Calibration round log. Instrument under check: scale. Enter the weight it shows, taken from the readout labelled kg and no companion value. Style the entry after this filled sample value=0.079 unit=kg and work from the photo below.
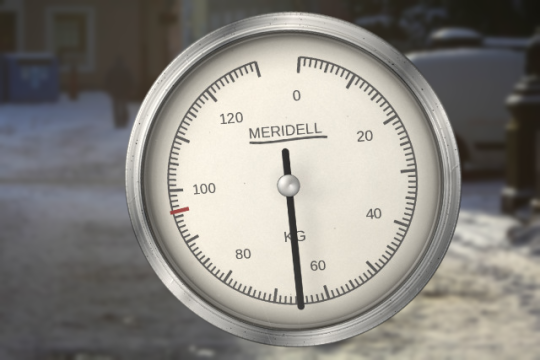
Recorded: value=65 unit=kg
